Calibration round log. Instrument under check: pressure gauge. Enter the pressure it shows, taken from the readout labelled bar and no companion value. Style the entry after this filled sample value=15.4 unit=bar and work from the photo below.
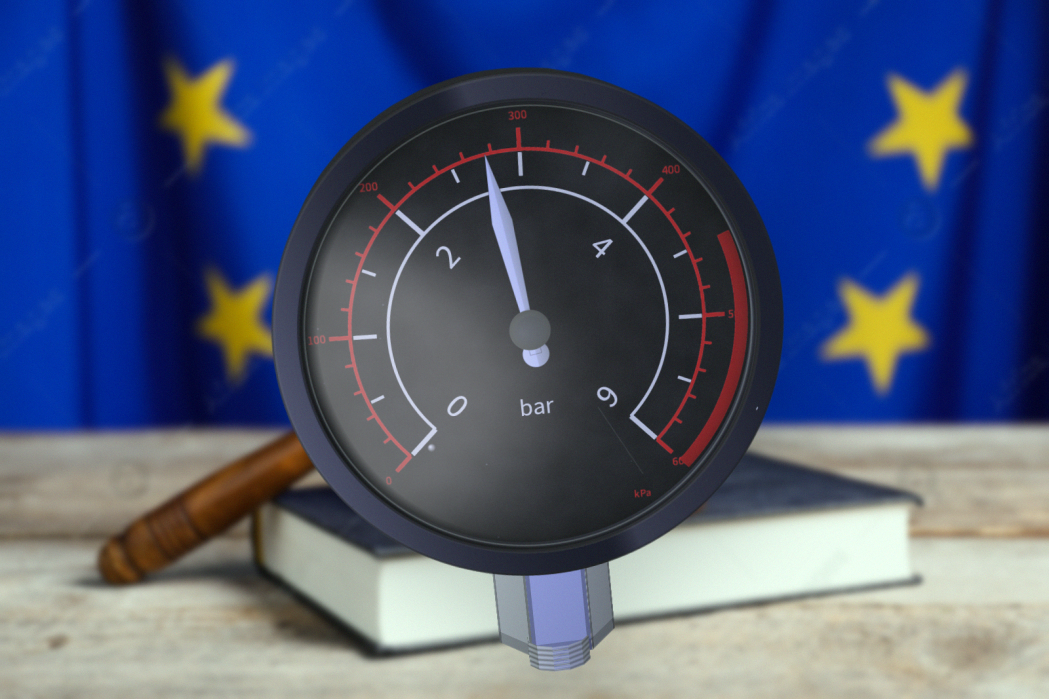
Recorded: value=2.75 unit=bar
